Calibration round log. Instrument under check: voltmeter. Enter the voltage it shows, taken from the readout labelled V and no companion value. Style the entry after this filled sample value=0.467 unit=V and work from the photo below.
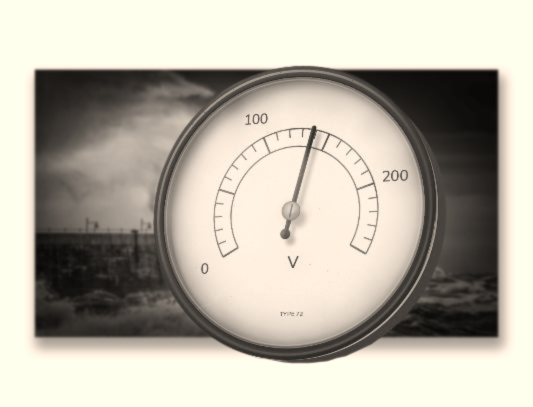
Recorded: value=140 unit=V
